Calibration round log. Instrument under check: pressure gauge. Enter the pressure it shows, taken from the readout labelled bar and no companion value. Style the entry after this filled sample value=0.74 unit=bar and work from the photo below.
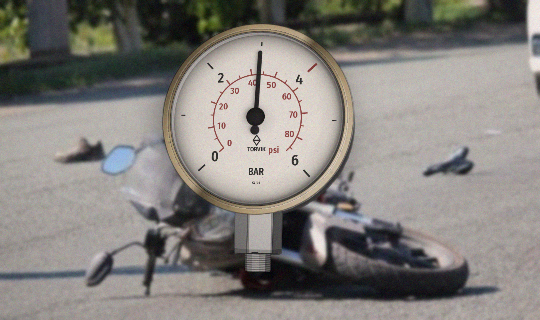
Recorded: value=3 unit=bar
